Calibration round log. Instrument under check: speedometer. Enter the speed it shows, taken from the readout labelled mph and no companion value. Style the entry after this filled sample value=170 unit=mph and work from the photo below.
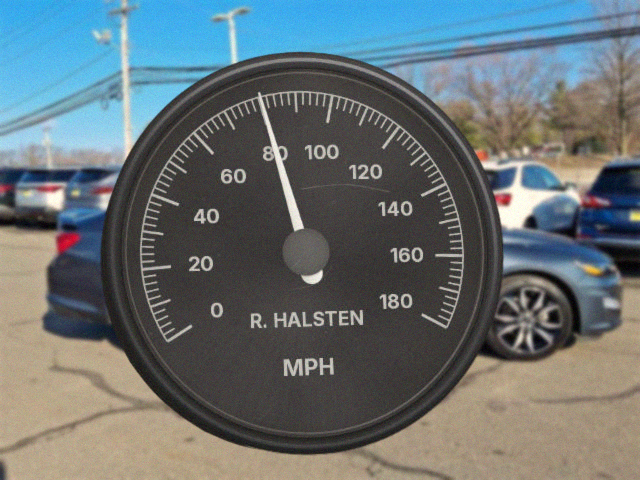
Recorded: value=80 unit=mph
